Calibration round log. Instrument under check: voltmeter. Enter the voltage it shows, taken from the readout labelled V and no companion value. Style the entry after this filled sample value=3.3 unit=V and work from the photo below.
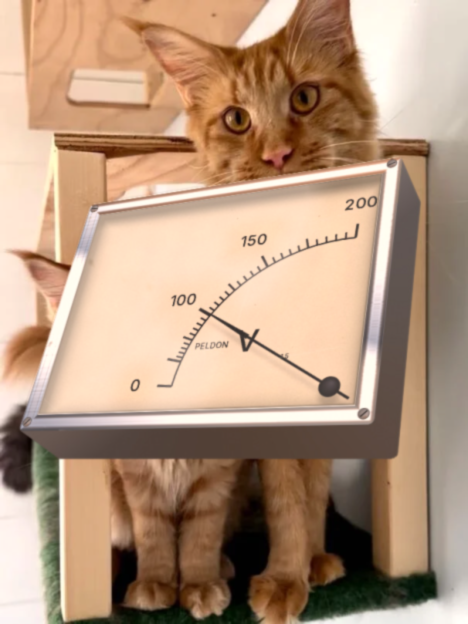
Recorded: value=100 unit=V
